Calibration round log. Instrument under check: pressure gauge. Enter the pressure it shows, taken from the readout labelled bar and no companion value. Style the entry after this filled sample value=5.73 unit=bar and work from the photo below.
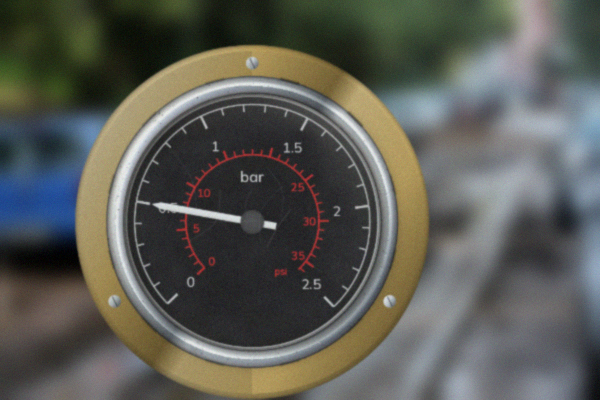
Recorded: value=0.5 unit=bar
